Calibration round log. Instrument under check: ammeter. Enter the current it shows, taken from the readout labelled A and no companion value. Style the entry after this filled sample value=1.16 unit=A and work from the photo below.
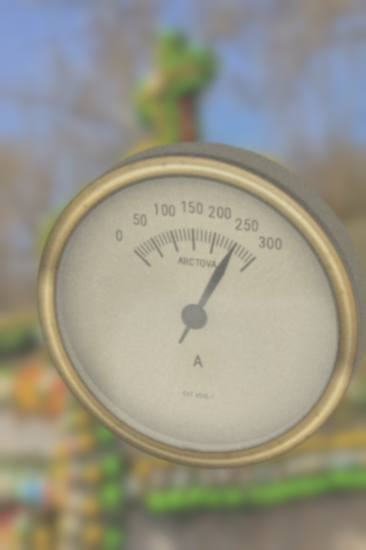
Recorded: value=250 unit=A
